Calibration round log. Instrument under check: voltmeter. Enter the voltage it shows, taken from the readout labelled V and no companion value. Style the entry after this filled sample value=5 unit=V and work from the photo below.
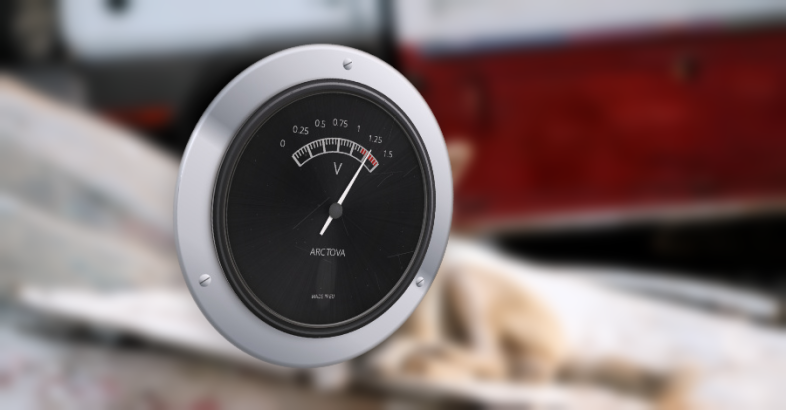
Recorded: value=1.25 unit=V
